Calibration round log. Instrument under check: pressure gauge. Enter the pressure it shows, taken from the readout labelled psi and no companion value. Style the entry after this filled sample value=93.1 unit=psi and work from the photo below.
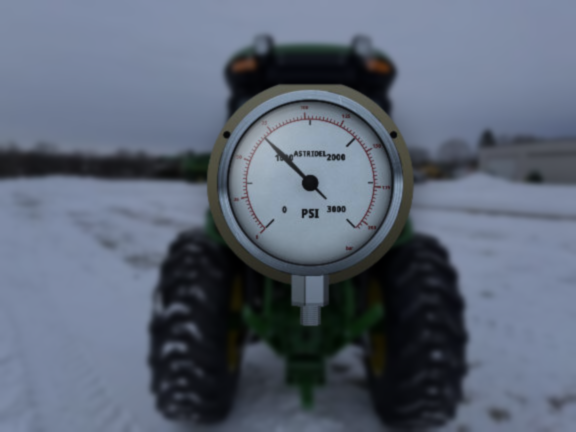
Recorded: value=1000 unit=psi
